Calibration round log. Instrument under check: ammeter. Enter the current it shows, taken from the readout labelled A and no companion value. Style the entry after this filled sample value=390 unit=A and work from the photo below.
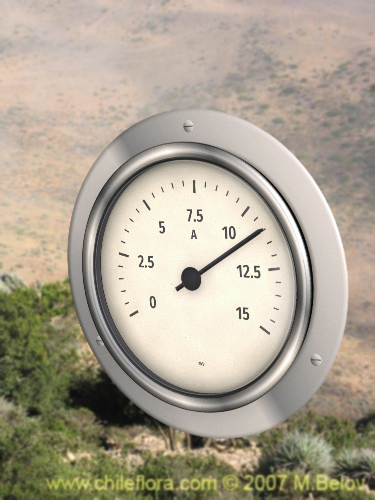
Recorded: value=11 unit=A
